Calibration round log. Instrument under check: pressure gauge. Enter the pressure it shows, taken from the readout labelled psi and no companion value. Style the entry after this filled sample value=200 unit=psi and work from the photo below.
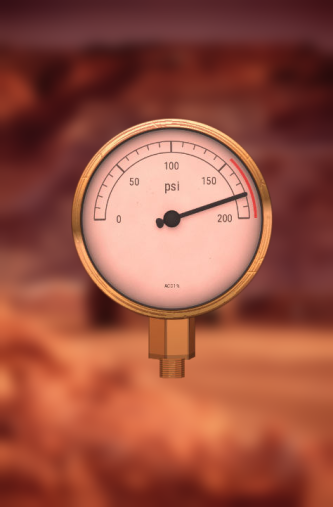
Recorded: value=180 unit=psi
